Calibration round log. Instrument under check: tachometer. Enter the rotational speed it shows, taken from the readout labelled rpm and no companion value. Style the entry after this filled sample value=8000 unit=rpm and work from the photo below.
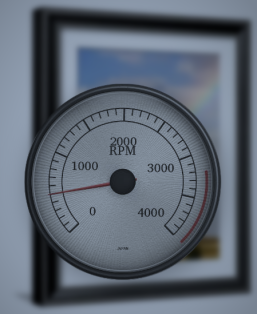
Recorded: value=500 unit=rpm
